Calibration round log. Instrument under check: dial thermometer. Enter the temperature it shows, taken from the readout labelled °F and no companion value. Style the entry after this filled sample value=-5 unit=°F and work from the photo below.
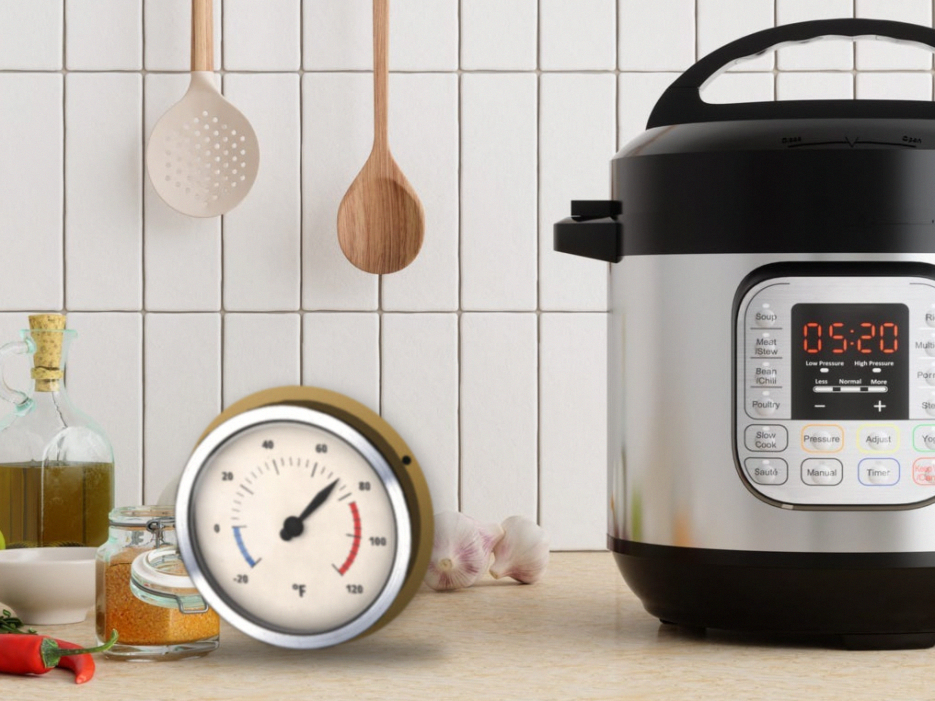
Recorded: value=72 unit=°F
